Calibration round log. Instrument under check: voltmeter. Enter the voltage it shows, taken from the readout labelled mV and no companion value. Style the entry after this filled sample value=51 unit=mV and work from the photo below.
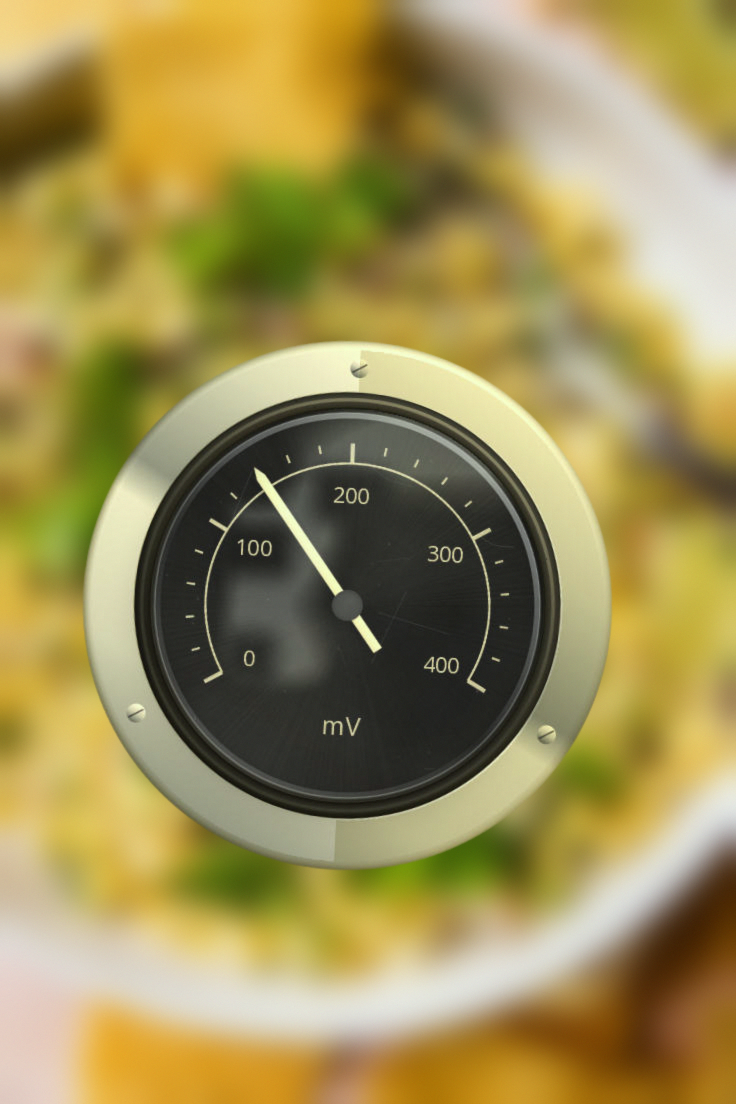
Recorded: value=140 unit=mV
